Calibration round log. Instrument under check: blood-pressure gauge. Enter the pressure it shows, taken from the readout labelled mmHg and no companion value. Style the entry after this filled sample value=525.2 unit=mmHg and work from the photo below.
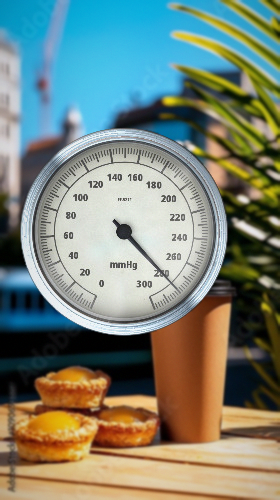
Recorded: value=280 unit=mmHg
